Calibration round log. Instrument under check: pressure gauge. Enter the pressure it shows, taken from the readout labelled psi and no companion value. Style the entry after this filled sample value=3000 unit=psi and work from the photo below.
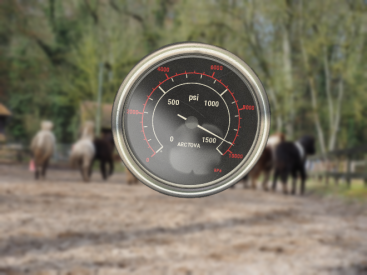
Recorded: value=1400 unit=psi
